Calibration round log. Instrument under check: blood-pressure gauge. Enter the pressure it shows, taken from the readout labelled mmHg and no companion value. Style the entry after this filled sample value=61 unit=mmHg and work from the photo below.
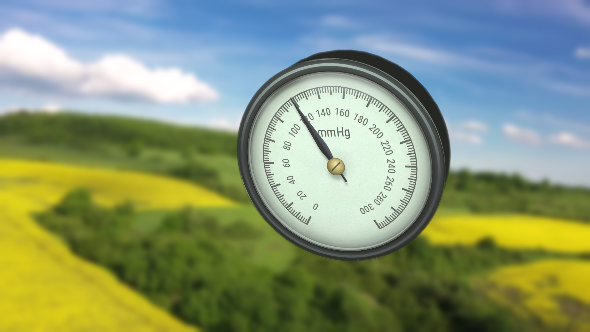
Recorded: value=120 unit=mmHg
